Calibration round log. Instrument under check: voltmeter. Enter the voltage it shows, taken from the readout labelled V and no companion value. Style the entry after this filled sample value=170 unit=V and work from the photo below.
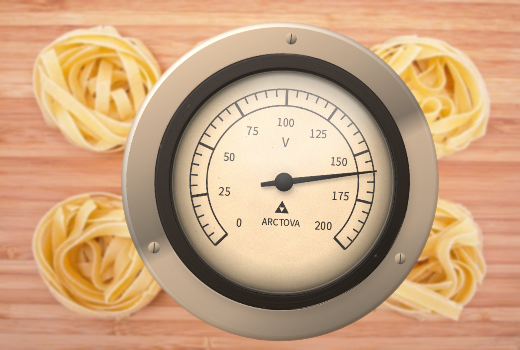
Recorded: value=160 unit=V
